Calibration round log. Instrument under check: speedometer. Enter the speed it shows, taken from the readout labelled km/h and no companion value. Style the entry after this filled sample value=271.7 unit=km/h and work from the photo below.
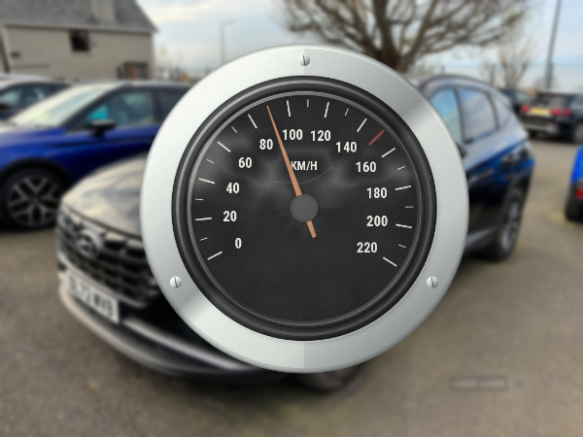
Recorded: value=90 unit=km/h
